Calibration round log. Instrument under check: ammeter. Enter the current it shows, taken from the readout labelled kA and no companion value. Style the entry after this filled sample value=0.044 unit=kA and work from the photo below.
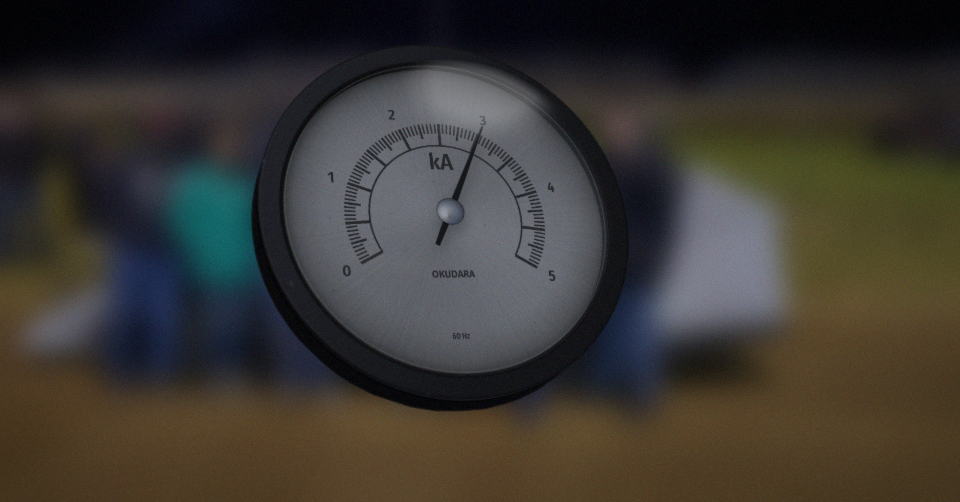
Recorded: value=3 unit=kA
